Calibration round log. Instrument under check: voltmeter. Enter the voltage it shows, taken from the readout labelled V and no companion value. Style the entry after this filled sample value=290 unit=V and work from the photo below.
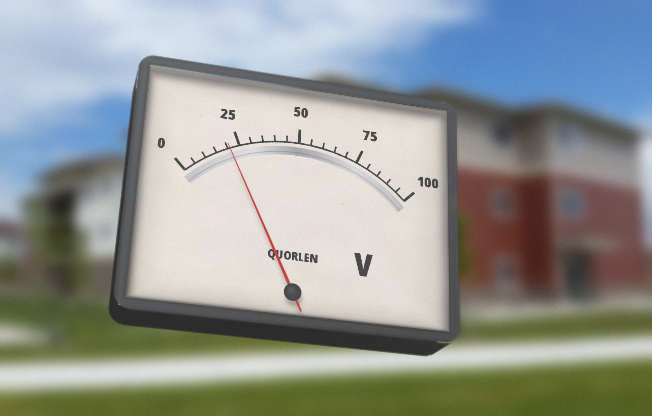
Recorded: value=20 unit=V
